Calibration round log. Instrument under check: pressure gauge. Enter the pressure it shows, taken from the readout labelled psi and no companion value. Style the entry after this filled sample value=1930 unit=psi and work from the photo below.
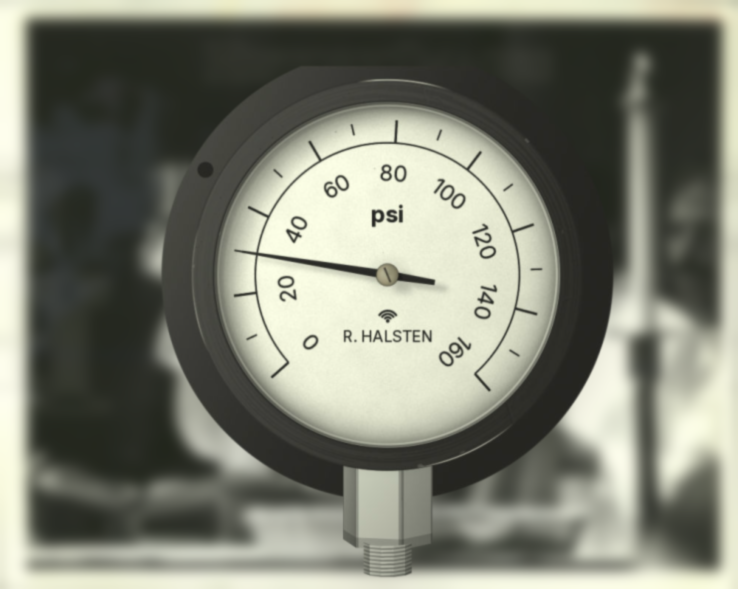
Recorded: value=30 unit=psi
